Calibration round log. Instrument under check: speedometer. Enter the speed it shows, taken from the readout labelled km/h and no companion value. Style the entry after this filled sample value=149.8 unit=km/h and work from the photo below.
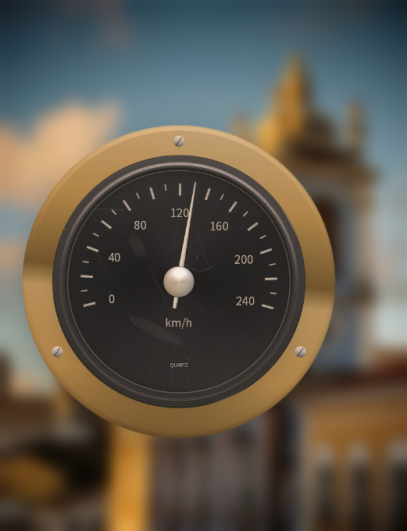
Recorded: value=130 unit=km/h
